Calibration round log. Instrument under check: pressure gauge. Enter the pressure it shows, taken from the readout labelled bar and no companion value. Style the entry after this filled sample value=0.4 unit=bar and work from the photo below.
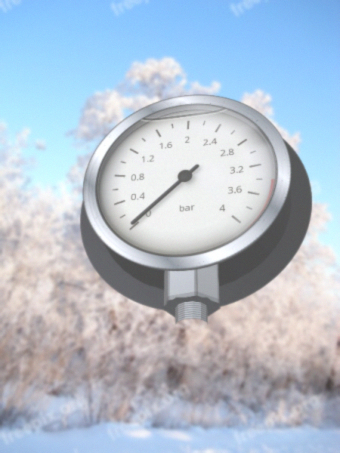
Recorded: value=0 unit=bar
